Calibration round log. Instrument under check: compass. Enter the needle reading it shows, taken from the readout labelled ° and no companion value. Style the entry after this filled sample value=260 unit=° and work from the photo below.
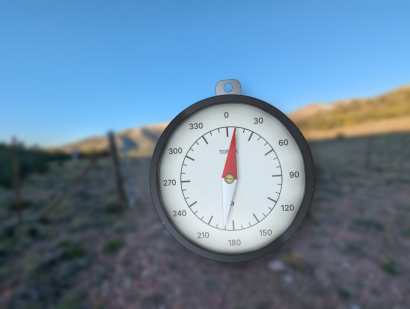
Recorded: value=10 unit=°
